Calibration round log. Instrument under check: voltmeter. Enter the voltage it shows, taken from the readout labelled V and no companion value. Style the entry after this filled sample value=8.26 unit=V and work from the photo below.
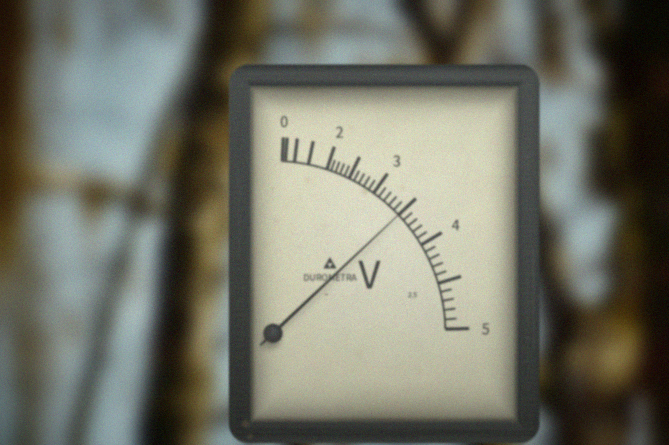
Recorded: value=3.5 unit=V
